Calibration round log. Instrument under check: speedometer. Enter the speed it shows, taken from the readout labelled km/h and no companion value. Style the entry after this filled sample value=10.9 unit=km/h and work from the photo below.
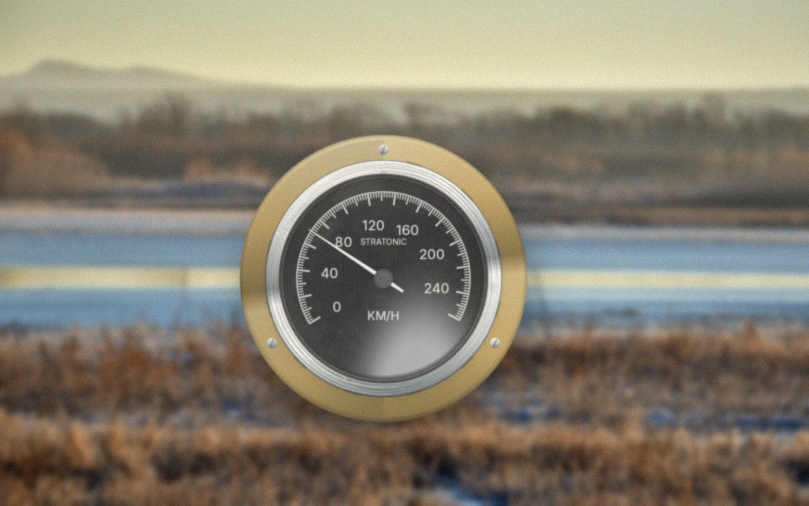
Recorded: value=70 unit=km/h
